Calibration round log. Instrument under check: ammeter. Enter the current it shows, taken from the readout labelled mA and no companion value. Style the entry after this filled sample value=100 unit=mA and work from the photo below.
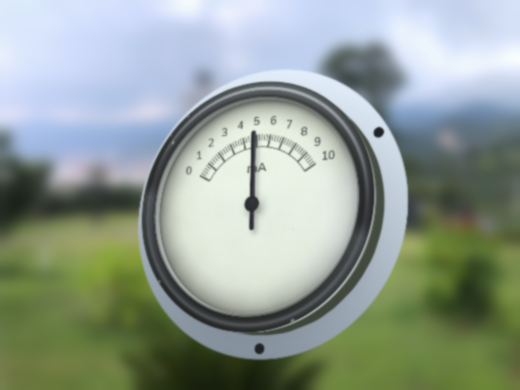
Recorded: value=5 unit=mA
